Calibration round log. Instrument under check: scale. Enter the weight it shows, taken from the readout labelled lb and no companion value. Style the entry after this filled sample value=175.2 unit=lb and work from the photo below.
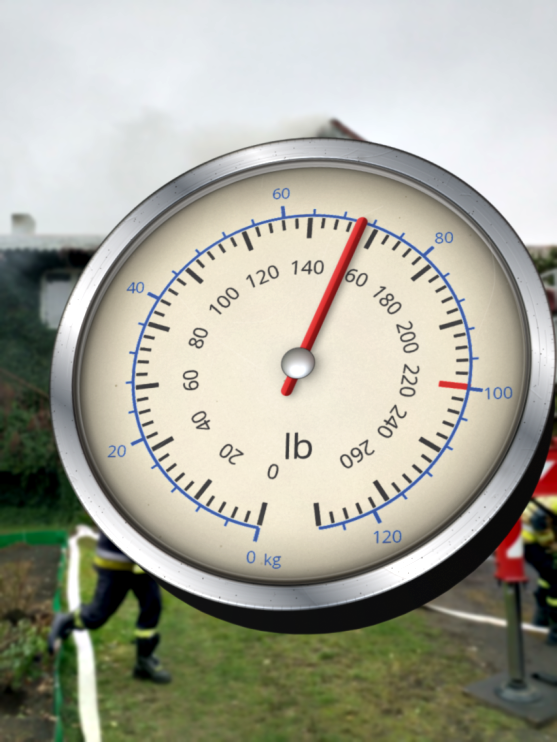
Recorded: value=156 unit=lb
